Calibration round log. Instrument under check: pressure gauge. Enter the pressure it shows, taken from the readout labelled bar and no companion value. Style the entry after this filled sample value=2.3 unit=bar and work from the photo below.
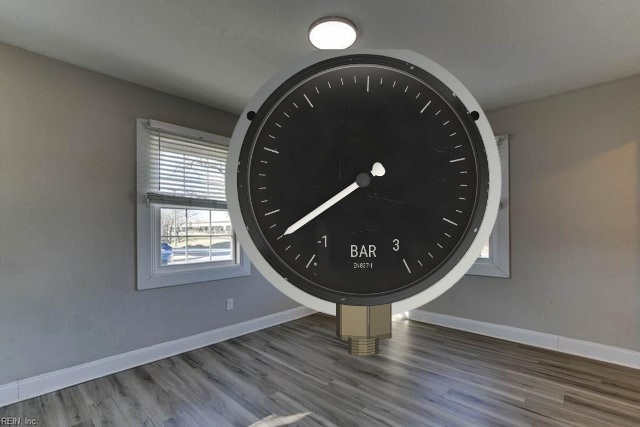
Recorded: value=-0.7 unit=bar
